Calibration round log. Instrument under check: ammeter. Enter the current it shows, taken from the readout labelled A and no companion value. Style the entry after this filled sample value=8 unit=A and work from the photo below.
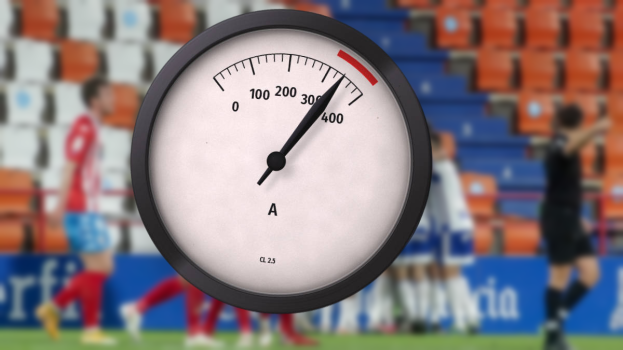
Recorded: value=340 unit=A
